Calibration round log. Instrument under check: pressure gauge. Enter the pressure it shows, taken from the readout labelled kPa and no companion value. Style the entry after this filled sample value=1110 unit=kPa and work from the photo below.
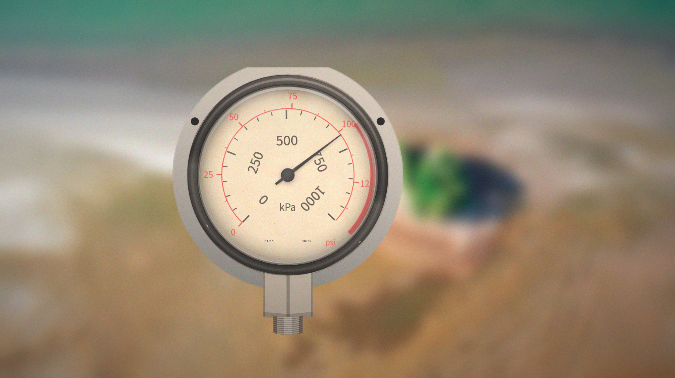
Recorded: value=700 unit=kPa
